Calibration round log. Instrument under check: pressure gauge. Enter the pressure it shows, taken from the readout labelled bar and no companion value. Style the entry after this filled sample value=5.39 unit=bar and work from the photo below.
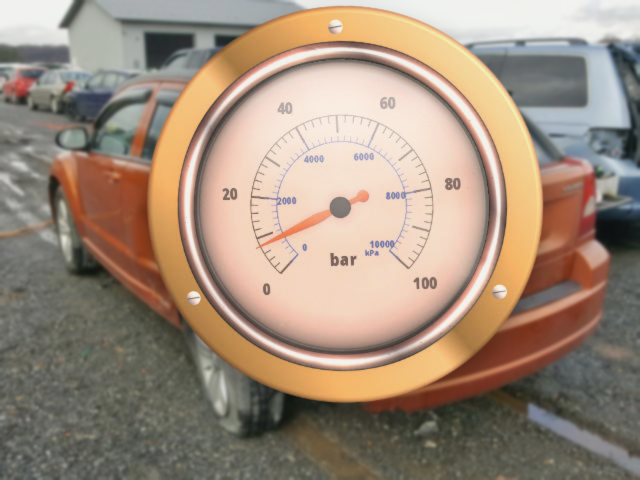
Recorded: value=8 unit=bar
